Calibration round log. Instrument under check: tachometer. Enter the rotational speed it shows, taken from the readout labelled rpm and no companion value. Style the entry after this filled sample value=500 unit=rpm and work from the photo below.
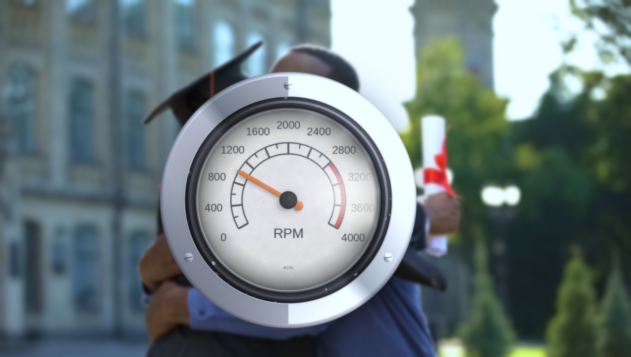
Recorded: value=1000 unit=rpm
